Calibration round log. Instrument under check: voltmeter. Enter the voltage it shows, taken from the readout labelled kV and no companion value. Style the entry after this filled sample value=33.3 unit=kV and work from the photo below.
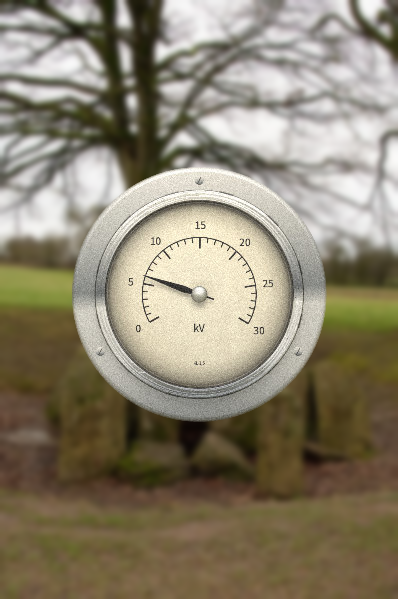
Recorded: value=6 unit=kV
